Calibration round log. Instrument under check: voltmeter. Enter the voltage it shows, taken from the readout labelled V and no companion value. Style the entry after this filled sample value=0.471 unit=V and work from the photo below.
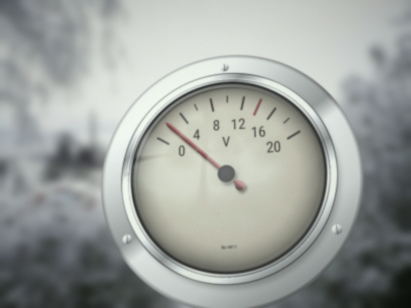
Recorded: value=2 unit=V
